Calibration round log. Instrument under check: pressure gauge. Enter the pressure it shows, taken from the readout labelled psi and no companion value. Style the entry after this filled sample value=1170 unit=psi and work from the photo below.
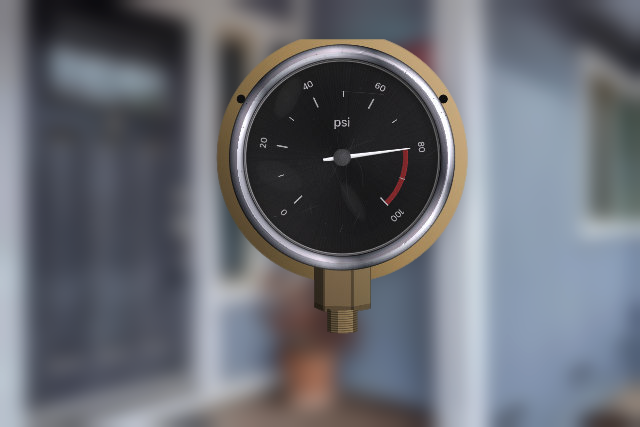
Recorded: value=80 unit=psi
